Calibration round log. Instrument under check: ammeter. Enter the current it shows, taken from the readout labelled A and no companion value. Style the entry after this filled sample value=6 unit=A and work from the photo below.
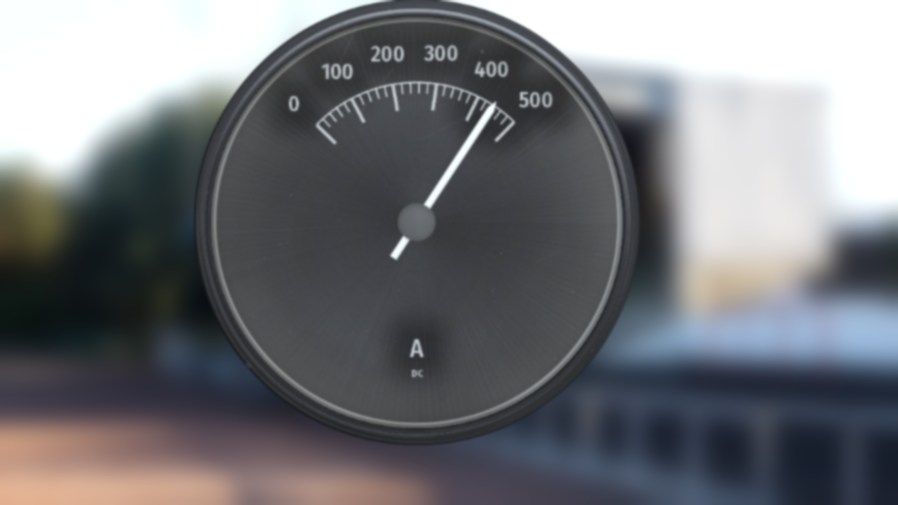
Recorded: value=440 unit=A
